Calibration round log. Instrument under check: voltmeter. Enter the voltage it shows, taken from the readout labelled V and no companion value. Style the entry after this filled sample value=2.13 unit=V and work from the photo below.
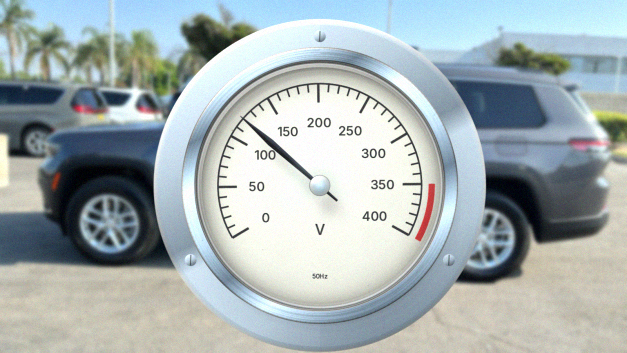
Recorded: value=120 unit=V
